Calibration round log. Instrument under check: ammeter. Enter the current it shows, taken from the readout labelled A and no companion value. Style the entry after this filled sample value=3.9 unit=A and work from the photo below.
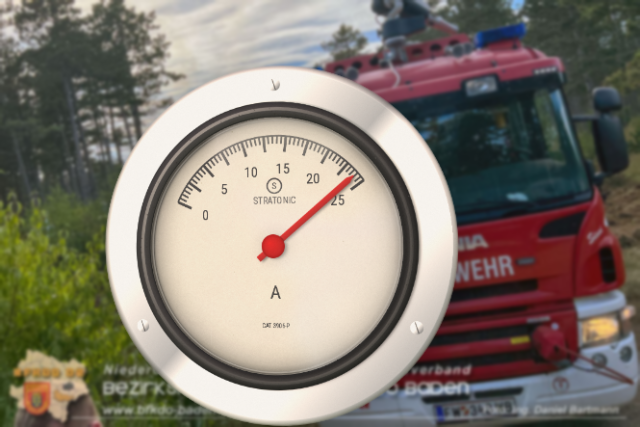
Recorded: value=24 unit=A
